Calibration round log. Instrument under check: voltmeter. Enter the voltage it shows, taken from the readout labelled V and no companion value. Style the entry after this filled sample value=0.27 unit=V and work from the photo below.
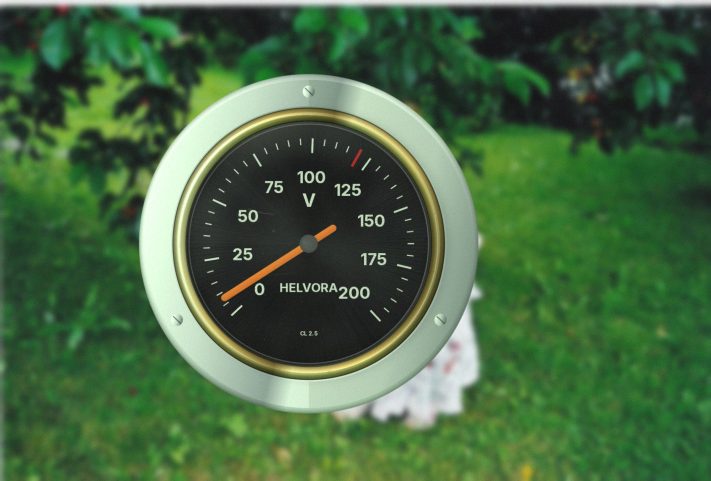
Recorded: value=7.5 unit=V
